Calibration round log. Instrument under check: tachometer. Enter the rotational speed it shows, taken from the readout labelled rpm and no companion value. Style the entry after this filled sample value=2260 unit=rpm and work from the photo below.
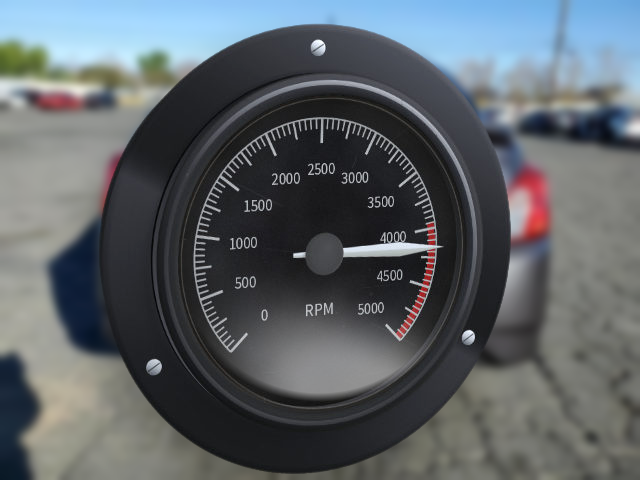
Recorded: value=4150 unit=rpm
